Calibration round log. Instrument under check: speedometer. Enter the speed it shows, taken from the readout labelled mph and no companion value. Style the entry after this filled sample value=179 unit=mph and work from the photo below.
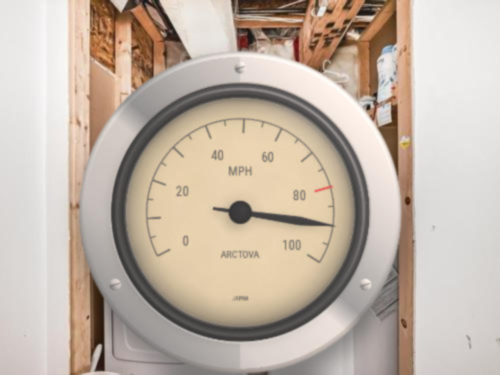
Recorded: value=90 unit=mph
